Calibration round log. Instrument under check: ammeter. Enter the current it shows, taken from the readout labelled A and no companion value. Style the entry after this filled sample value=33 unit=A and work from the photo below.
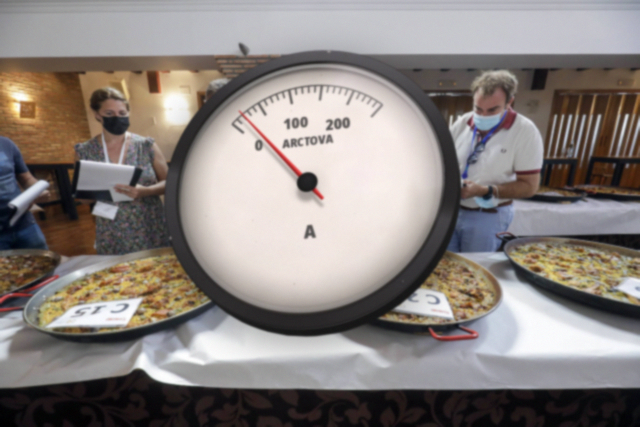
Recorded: value=20 unit=A
